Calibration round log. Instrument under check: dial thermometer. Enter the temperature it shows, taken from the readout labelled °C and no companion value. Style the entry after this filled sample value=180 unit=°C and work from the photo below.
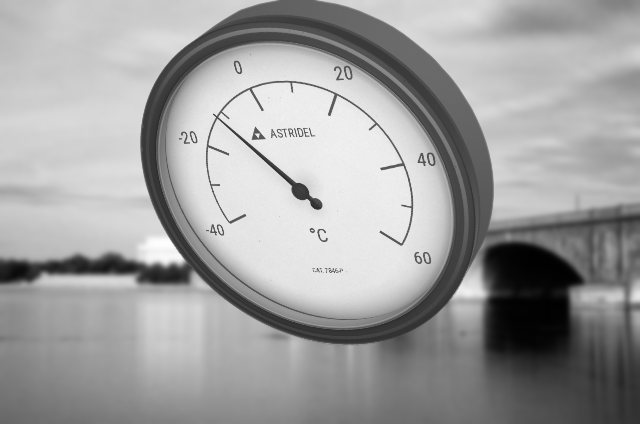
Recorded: value=-10 unit=°C
